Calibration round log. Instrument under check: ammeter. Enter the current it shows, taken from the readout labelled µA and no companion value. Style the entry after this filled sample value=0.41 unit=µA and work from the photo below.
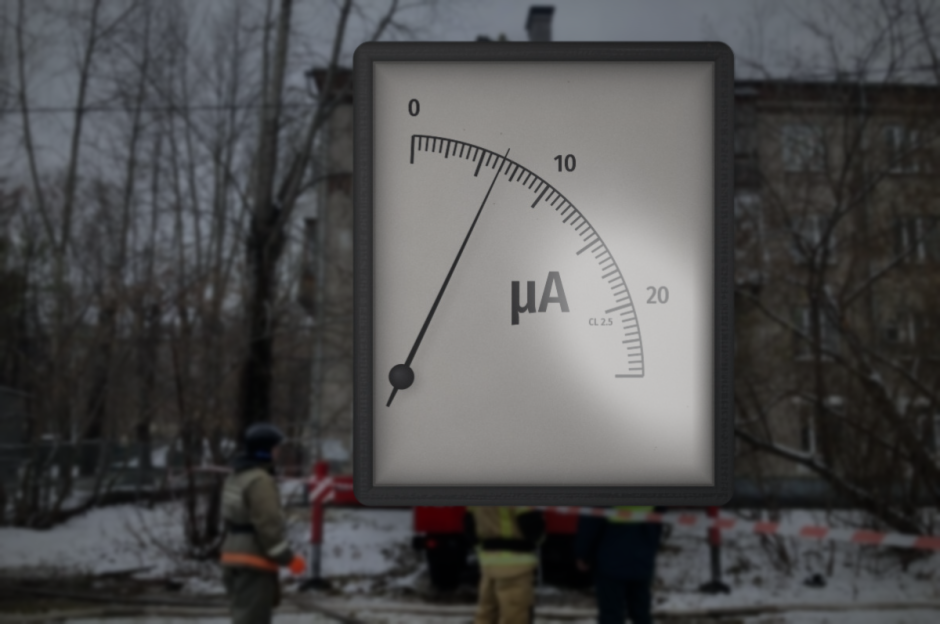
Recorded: value=6.5 unit=µA
